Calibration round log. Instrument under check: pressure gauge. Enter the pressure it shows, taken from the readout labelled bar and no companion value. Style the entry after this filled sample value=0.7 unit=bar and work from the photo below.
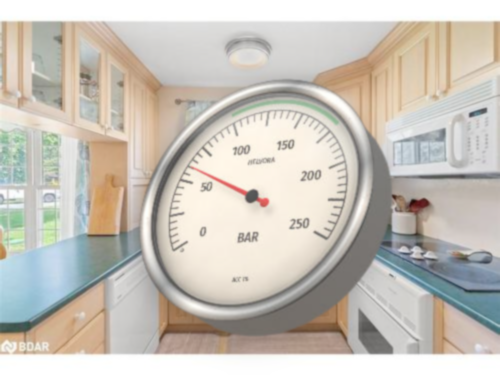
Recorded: value=60 unit=bar
